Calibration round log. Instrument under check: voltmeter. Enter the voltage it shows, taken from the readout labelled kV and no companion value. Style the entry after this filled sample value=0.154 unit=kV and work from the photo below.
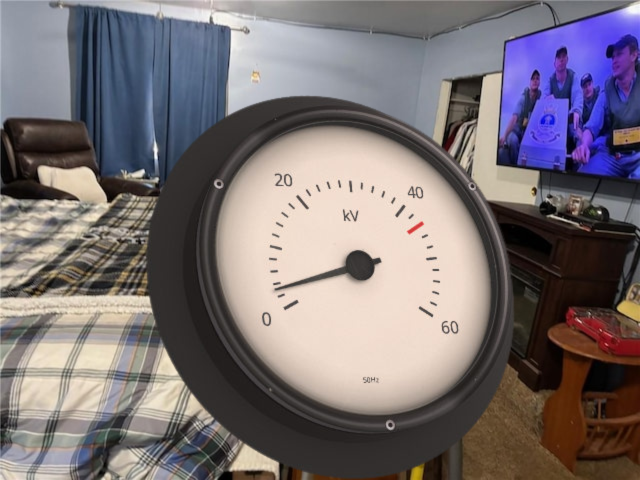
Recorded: value=3 unit=kV
